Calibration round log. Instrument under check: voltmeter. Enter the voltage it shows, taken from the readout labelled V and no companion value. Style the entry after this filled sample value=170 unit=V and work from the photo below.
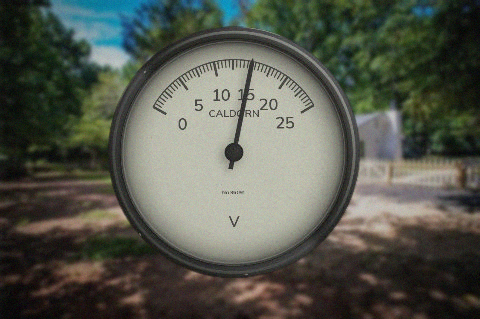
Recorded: value=15 unit=V
